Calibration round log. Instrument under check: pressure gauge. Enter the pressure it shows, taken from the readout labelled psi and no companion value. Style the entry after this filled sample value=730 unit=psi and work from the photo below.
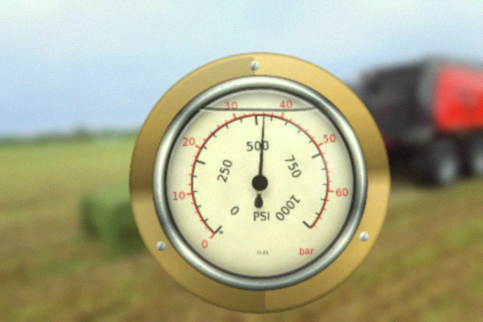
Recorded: value=525 unit=psi
